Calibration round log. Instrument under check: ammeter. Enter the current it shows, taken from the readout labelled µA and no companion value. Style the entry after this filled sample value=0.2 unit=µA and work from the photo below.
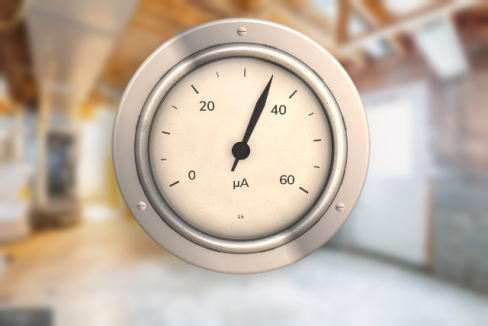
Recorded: value=35 unit=µA
